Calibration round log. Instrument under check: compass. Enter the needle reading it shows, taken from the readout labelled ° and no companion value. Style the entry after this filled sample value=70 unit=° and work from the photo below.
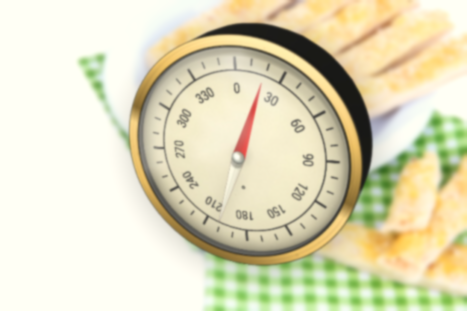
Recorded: value=20 unit=°
